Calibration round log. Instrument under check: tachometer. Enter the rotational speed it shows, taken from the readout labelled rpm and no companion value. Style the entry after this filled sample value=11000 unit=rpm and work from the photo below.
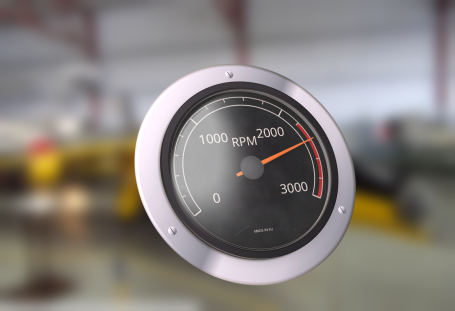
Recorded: value=2400 unit=rpm
